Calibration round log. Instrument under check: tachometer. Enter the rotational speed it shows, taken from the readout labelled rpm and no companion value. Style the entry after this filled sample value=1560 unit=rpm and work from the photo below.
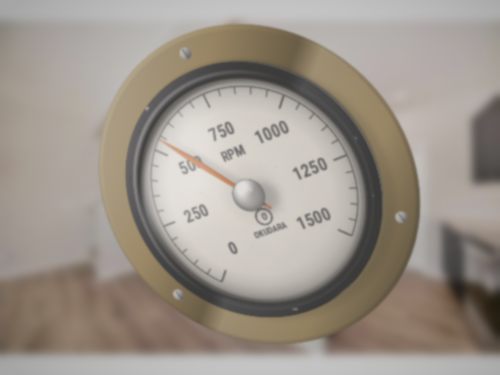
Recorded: value=550 unit=rpm
